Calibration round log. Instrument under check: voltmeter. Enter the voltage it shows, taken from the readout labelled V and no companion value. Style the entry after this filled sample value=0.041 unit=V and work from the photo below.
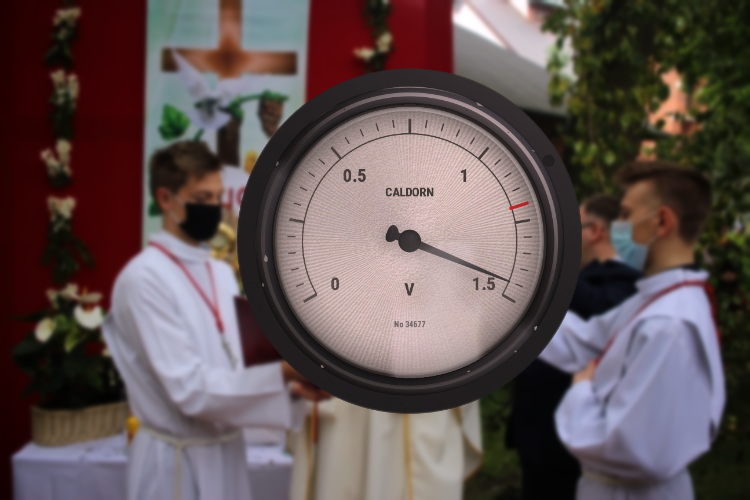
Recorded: value=1.45 unit=V
